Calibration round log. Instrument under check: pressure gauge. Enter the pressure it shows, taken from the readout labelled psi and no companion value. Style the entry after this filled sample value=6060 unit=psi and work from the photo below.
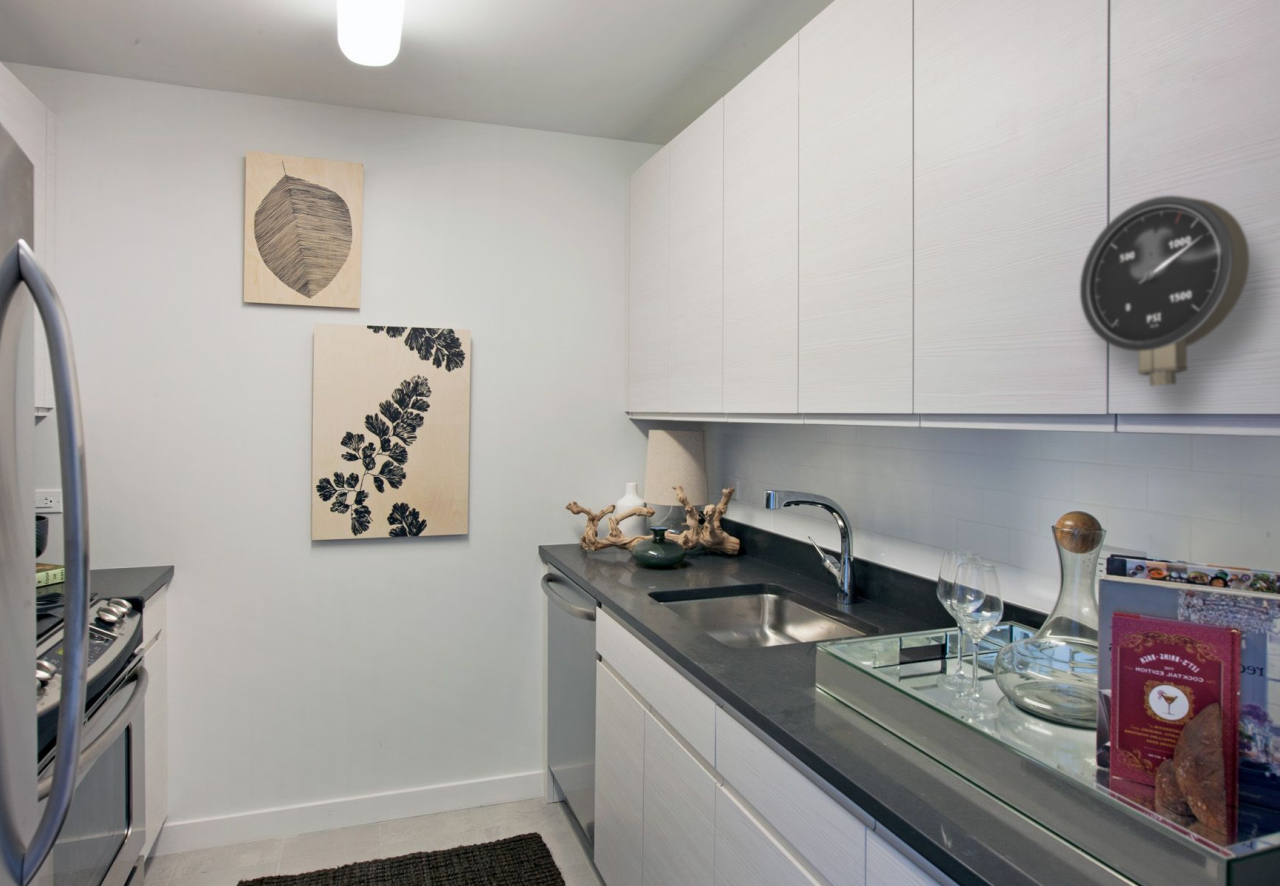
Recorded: value=1100 unit=psi
